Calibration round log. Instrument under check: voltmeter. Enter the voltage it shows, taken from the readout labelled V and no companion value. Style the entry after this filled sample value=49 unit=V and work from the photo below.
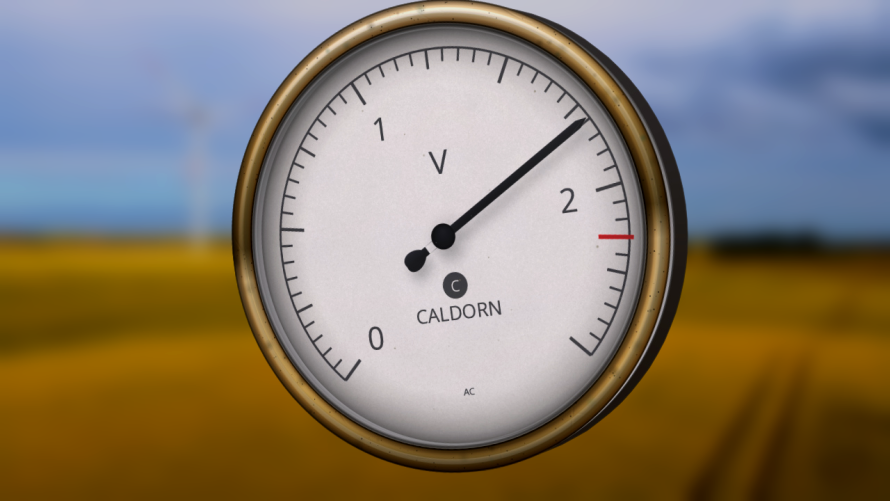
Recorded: value=1.8 unit=V
